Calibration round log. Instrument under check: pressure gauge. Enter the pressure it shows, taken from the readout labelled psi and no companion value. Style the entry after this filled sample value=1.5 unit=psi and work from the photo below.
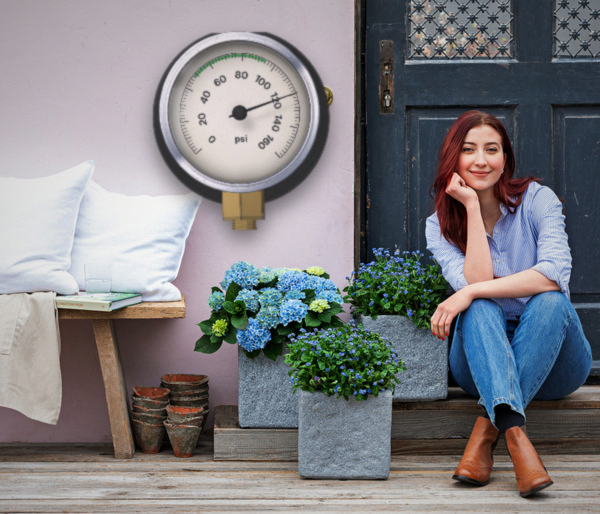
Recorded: value=120 unit=psi
